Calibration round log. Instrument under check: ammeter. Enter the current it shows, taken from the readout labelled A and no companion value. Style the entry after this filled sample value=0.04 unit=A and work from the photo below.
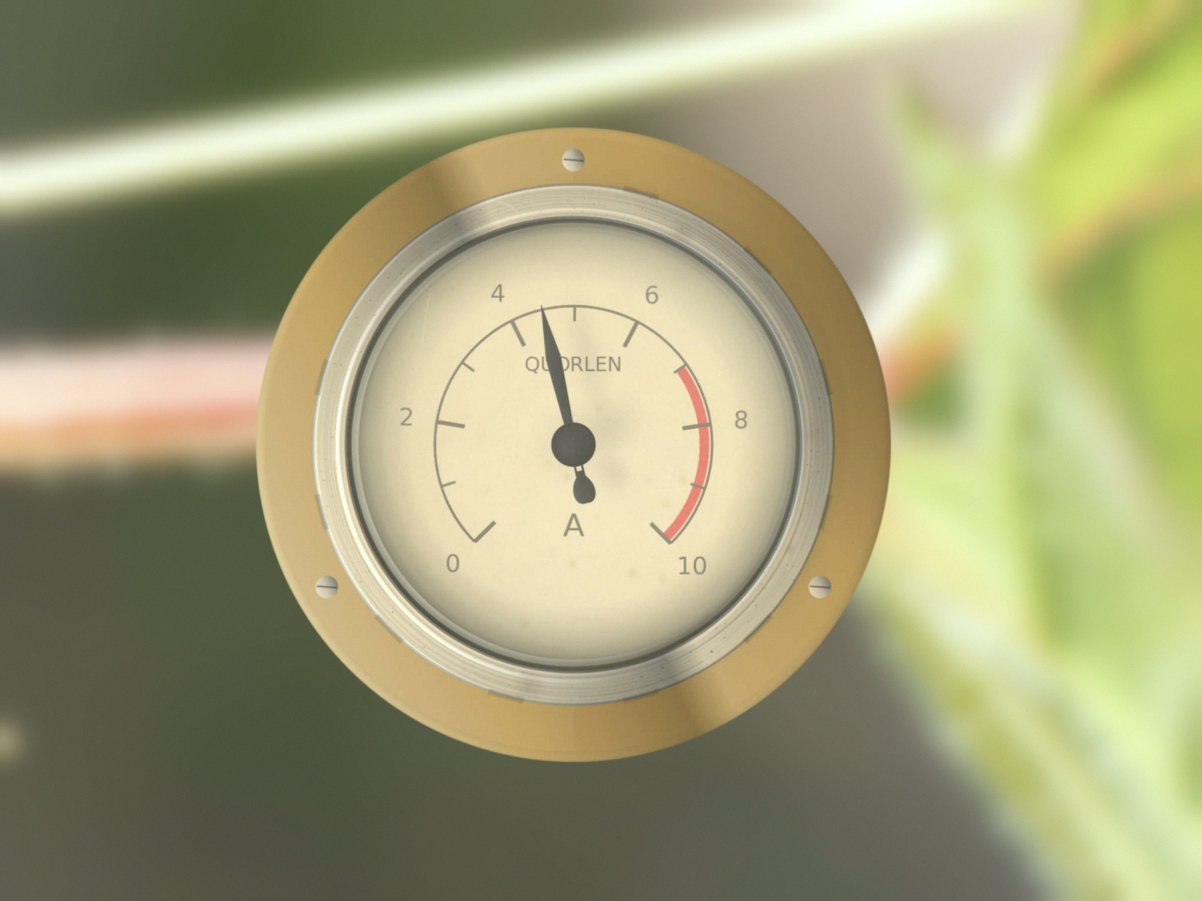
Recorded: value=4.5 unit=A
